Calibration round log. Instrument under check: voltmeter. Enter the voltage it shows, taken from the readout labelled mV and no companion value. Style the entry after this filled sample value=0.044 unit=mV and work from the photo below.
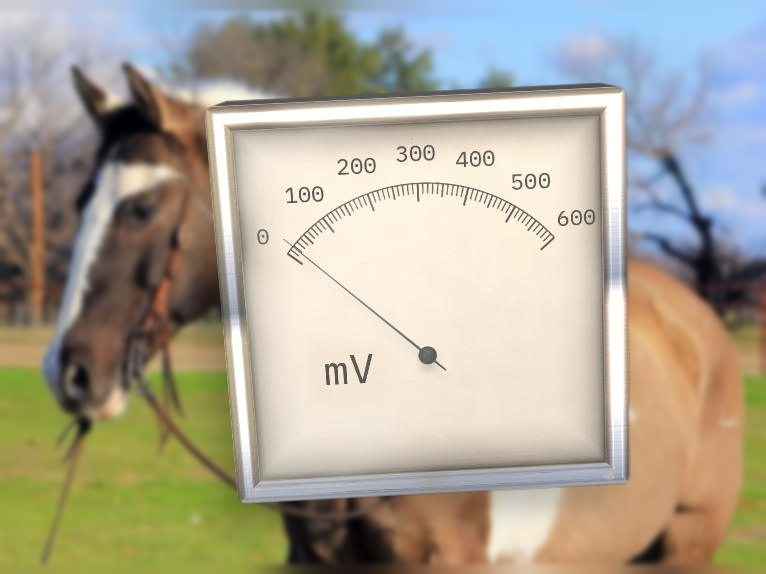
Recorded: value=20 unit=mV
